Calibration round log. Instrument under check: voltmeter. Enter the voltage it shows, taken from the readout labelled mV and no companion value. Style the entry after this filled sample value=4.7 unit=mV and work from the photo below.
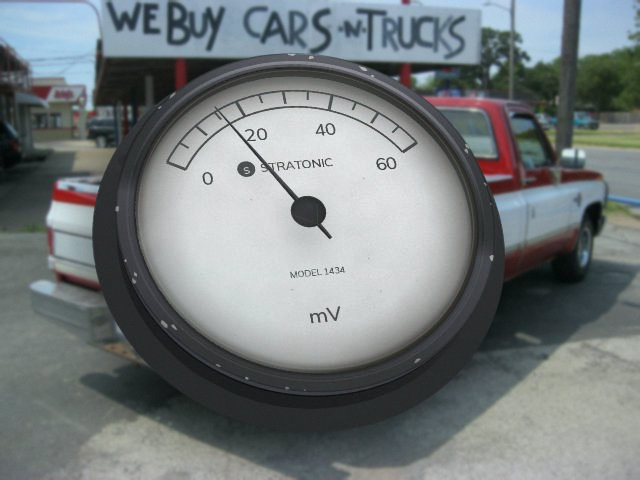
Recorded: value=15 unit=mV
